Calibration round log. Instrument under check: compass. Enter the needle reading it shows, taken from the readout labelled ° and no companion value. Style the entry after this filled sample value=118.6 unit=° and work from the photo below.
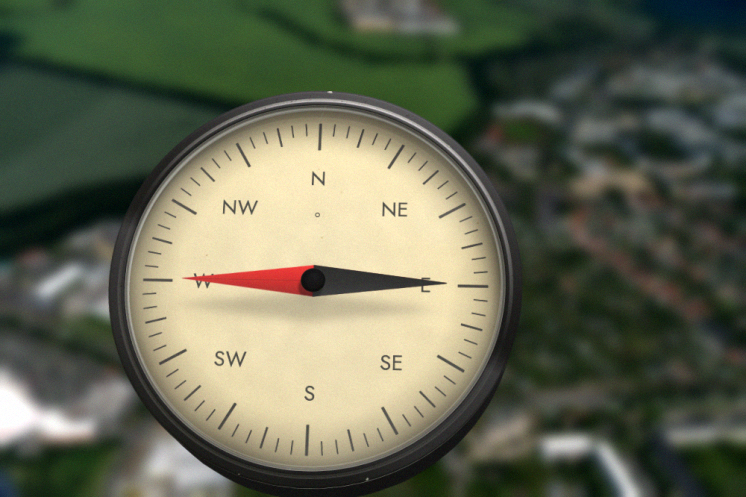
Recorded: value=270 unit=°
